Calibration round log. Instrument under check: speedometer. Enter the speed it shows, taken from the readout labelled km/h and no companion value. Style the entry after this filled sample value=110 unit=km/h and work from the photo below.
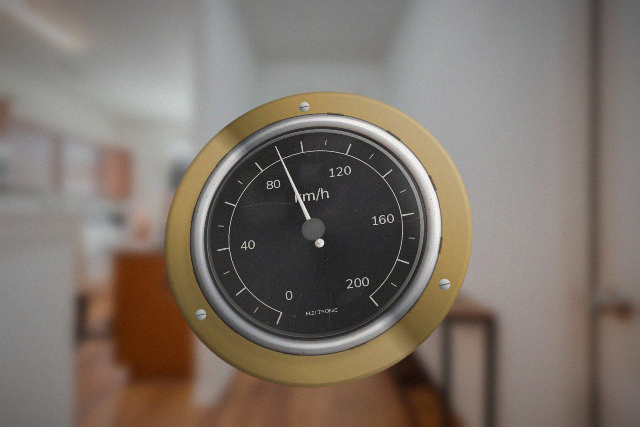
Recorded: value=90 unit=km/h
